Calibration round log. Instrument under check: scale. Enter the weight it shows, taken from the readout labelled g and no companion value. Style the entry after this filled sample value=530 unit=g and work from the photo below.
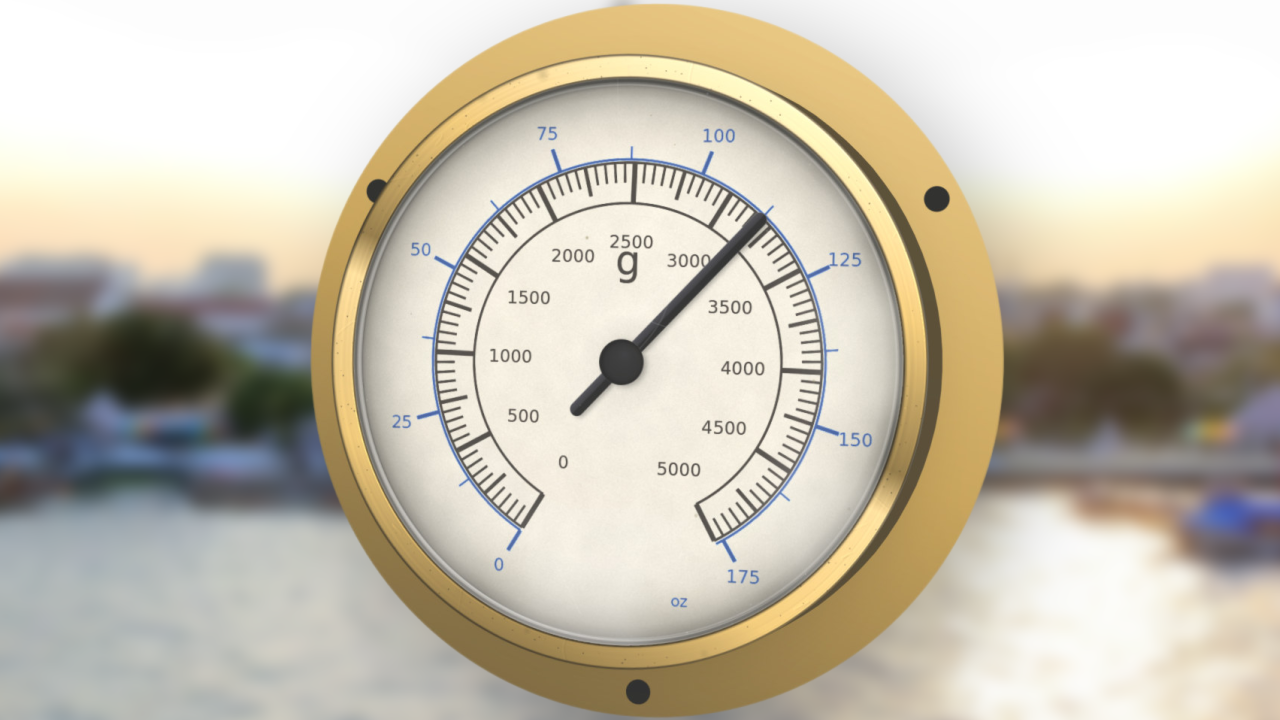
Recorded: value=3200 unit=g
